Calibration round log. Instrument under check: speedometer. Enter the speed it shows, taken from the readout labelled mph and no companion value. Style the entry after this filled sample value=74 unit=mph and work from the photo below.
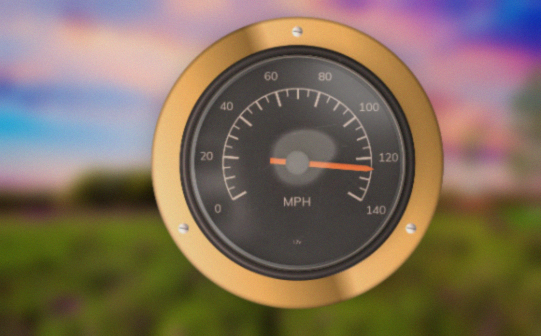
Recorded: value=125 unit=mph
